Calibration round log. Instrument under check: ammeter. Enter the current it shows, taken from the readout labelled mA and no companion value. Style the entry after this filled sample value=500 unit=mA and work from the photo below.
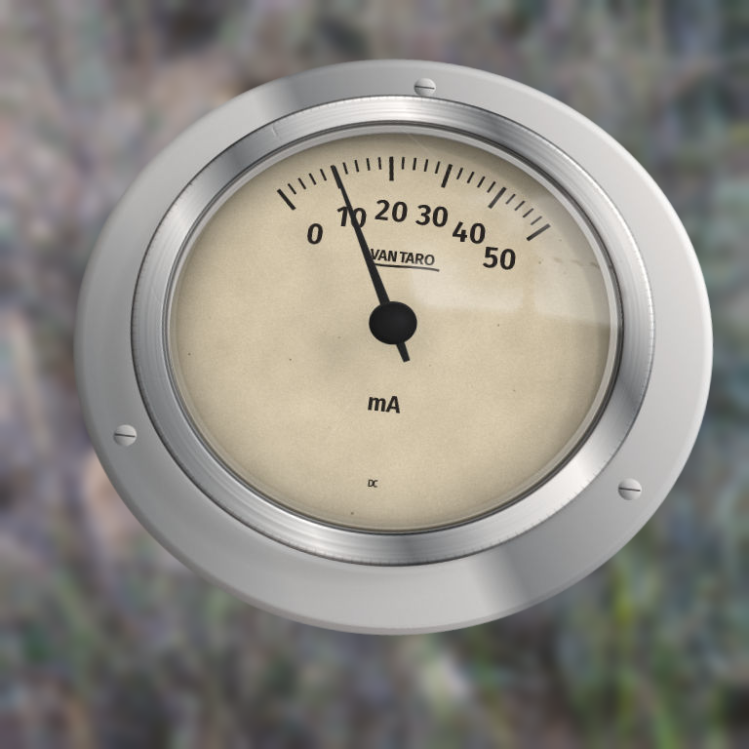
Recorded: value=10 unit=mA
